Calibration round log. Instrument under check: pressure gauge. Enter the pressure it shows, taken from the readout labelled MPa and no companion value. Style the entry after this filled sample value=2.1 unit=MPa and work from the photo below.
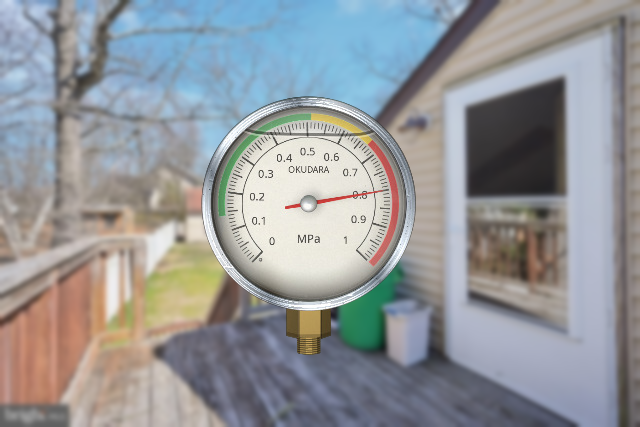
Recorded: value=0.8 unit=MPa
